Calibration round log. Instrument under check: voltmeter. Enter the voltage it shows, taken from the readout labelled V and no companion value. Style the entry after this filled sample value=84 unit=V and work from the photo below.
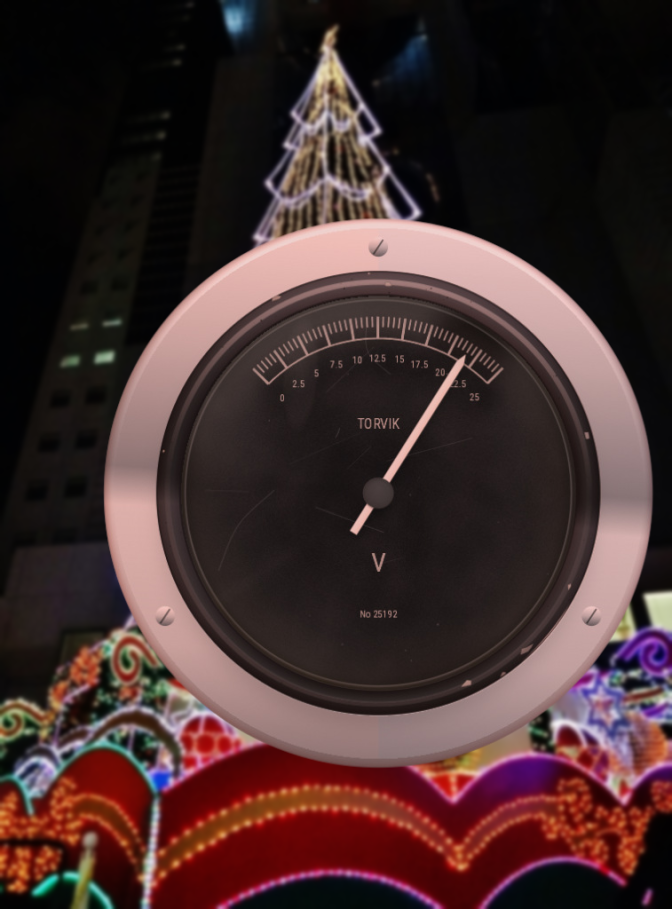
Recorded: value=21.5 unit=V
